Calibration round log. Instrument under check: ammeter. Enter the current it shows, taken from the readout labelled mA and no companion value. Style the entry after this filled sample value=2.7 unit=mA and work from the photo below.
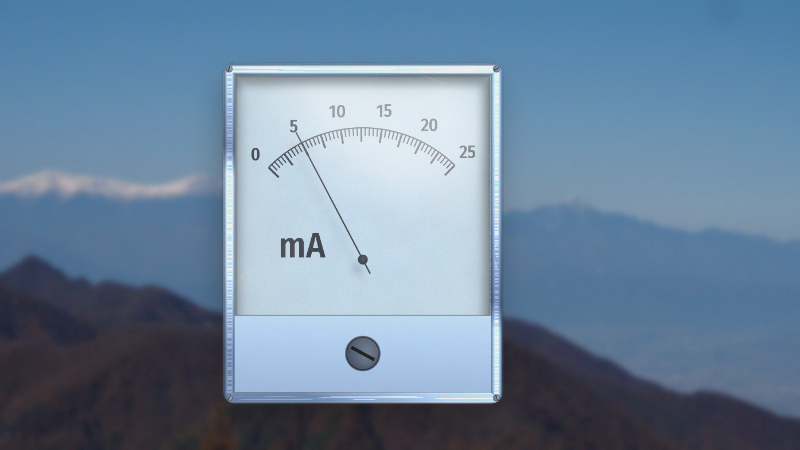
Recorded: value=5 unit=mA
